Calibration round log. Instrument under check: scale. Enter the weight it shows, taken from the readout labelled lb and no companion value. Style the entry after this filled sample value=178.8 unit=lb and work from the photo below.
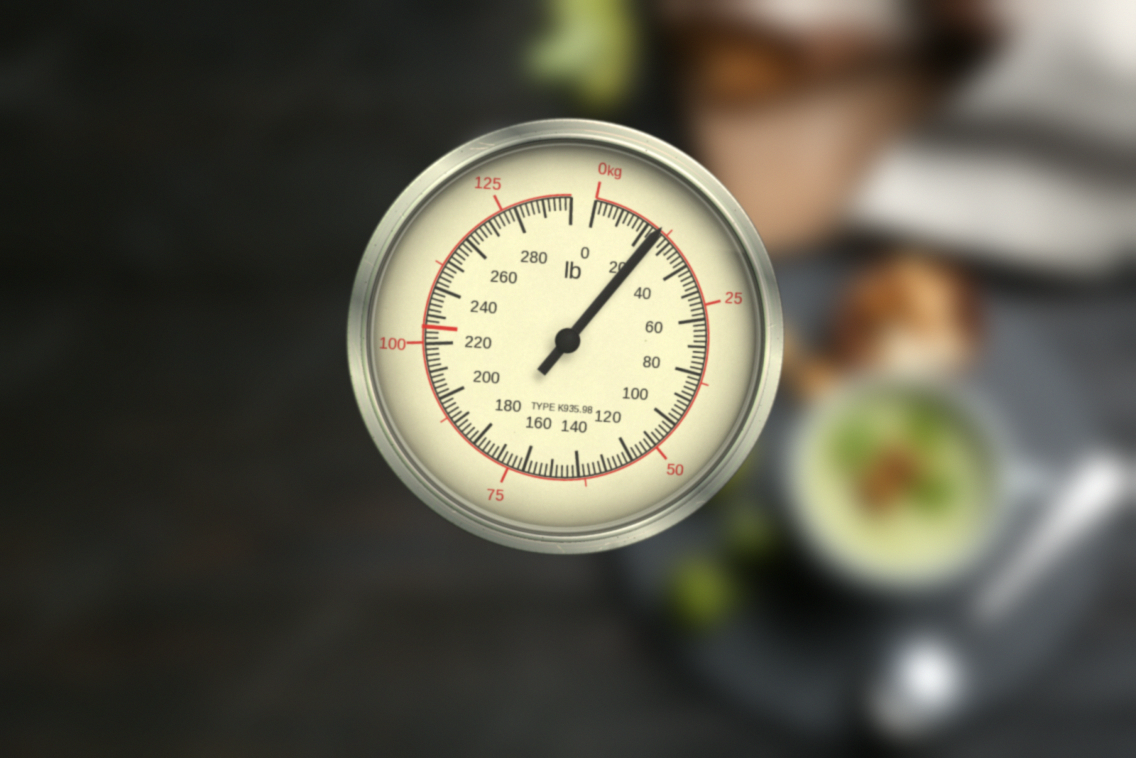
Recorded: value=24 unit=lb
